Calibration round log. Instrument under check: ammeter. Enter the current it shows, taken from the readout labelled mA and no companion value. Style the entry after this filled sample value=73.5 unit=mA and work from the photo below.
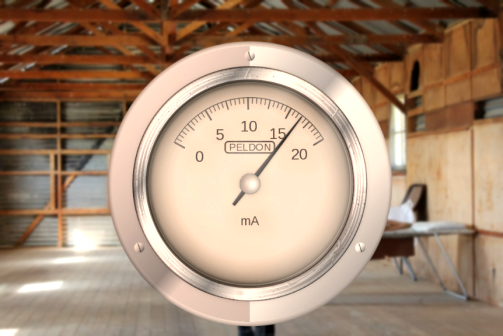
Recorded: value=16.5 unit=mA
